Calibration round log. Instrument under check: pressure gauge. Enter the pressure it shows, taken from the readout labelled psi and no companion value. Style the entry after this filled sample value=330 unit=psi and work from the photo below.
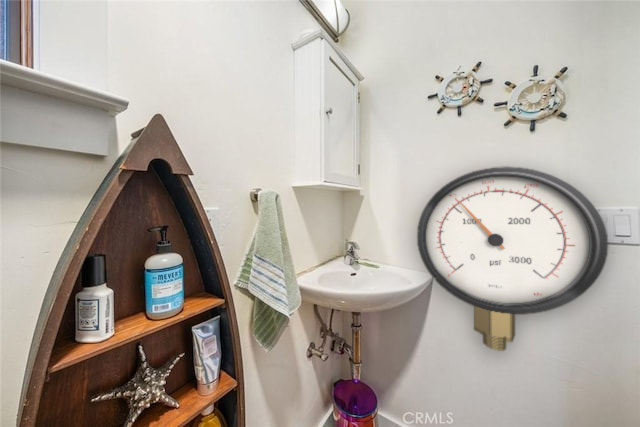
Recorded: value=1100 unit=psi
